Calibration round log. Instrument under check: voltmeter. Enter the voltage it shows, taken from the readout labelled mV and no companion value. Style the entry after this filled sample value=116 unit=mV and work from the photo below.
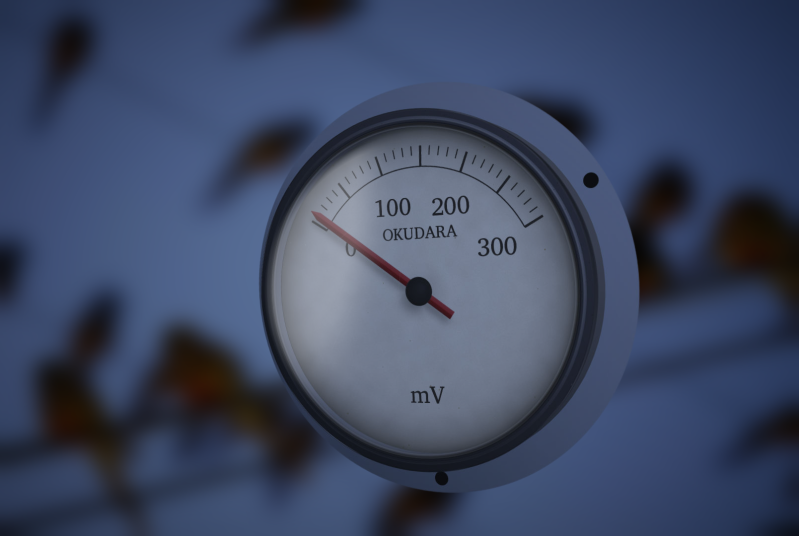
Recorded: value=10 unit=mV
